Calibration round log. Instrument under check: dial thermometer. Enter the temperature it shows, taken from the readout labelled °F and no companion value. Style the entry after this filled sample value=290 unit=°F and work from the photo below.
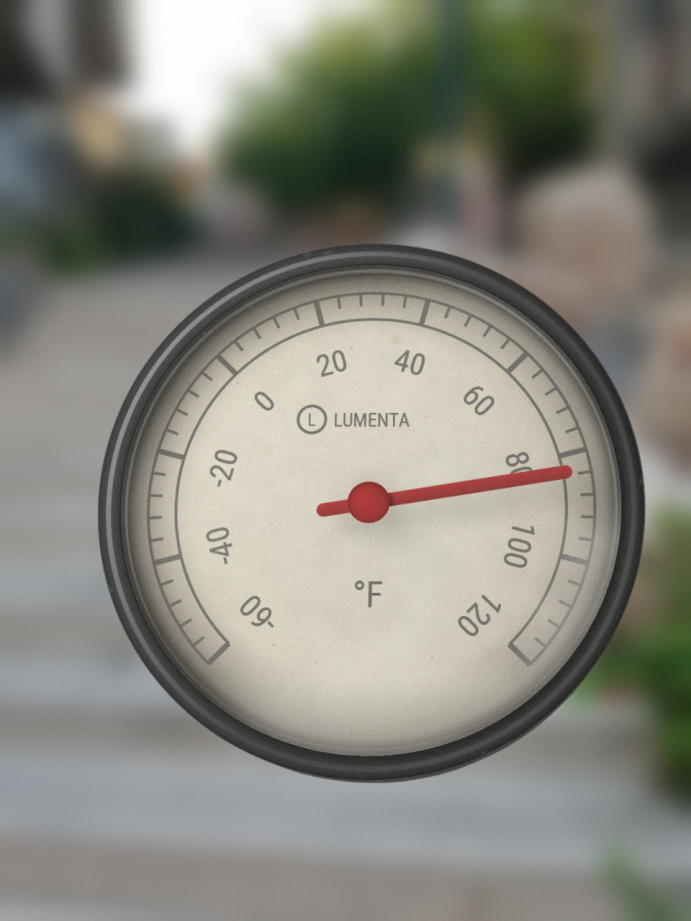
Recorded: value=84 unit=°F
